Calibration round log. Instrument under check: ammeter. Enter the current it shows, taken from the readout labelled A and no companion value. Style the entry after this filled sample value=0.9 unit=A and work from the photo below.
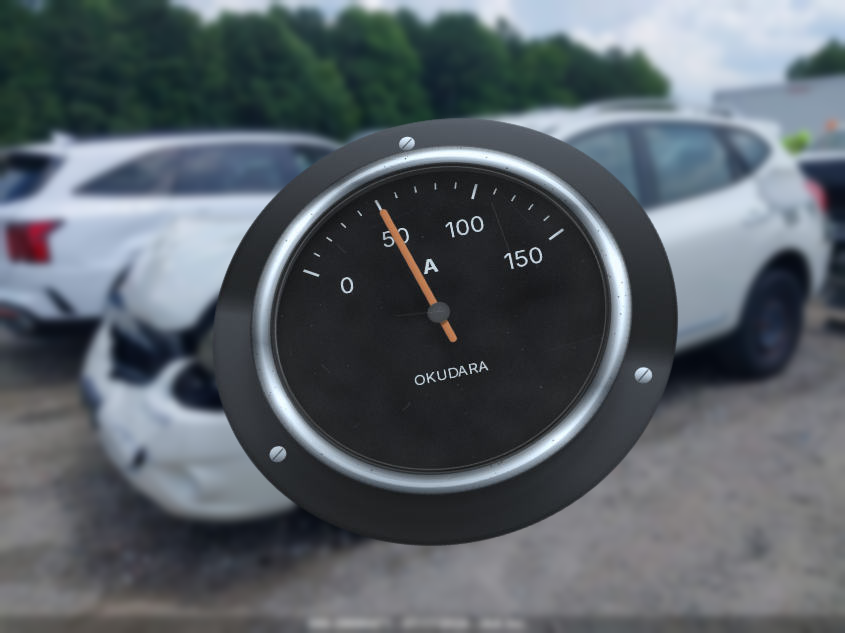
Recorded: value=50 unit=A
